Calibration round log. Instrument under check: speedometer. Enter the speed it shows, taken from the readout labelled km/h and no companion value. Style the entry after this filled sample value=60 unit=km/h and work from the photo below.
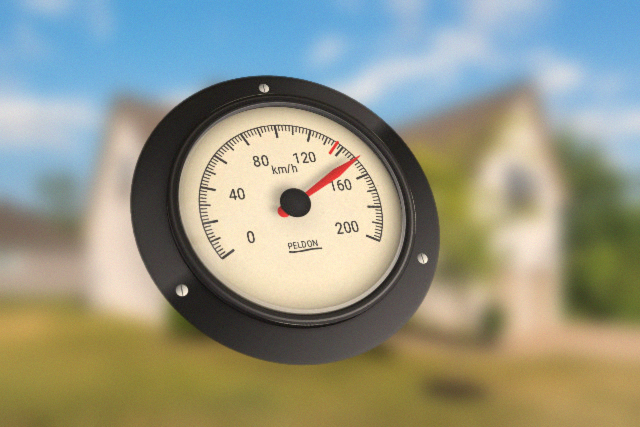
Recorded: value=150 unit=km/h
